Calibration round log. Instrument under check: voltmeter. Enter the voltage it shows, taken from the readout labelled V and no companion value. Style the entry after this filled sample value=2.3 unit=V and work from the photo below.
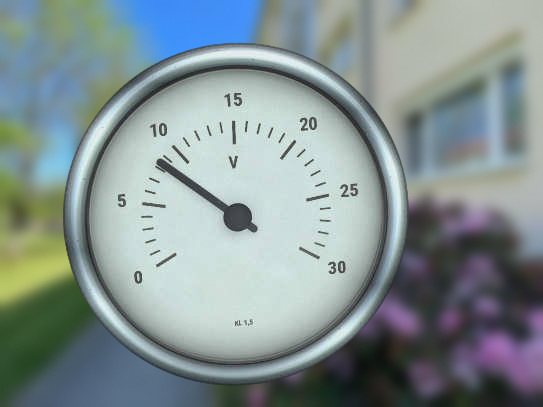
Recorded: value=8.5 unit=V
